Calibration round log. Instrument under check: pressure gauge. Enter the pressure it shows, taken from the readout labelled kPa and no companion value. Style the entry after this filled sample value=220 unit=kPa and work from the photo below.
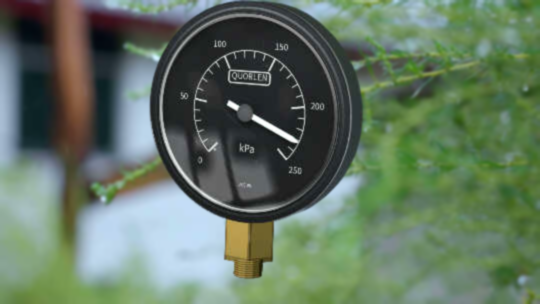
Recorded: value=230 unit=kPa
